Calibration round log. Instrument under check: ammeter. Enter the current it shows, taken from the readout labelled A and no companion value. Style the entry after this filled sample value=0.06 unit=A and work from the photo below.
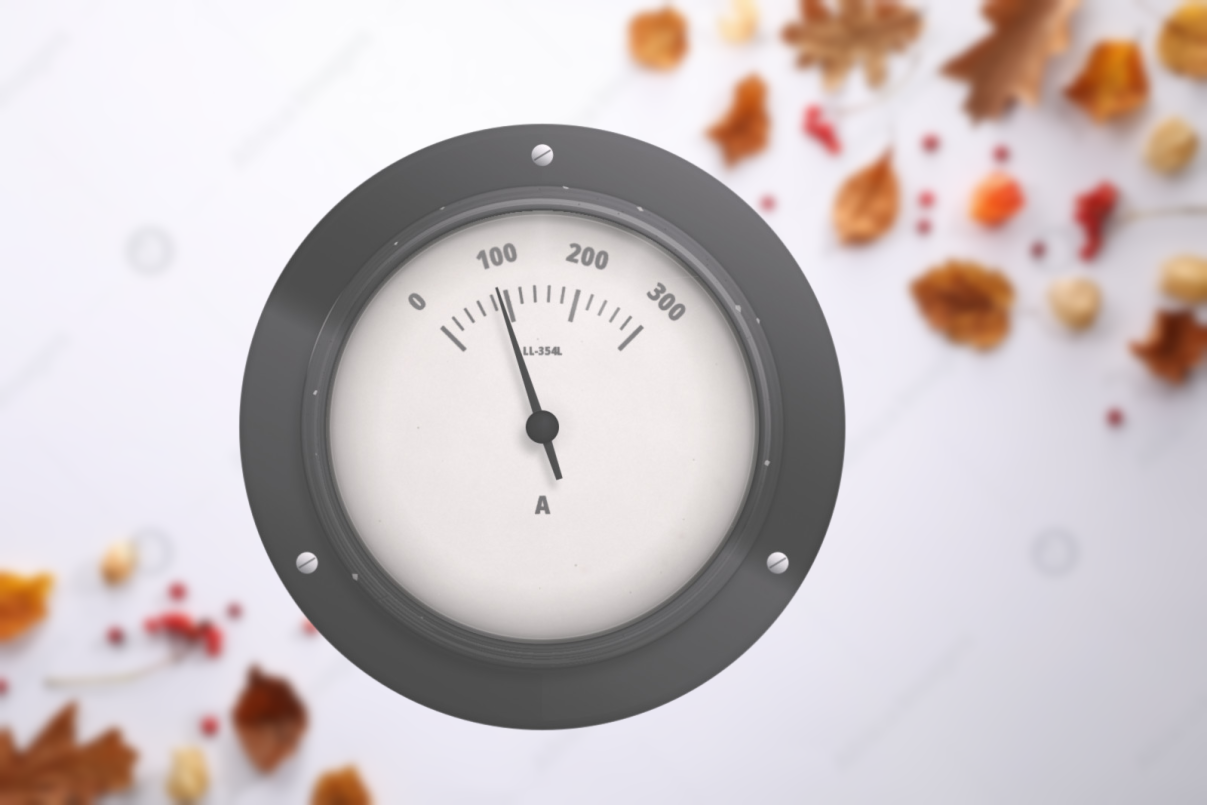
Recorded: value=90 unit=A
